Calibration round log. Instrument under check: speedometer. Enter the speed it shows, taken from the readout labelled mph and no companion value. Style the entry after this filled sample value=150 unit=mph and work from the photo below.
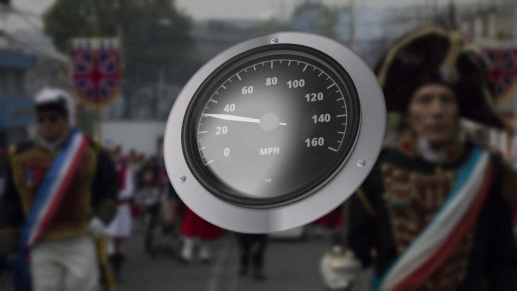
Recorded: value=30 unit=mph
